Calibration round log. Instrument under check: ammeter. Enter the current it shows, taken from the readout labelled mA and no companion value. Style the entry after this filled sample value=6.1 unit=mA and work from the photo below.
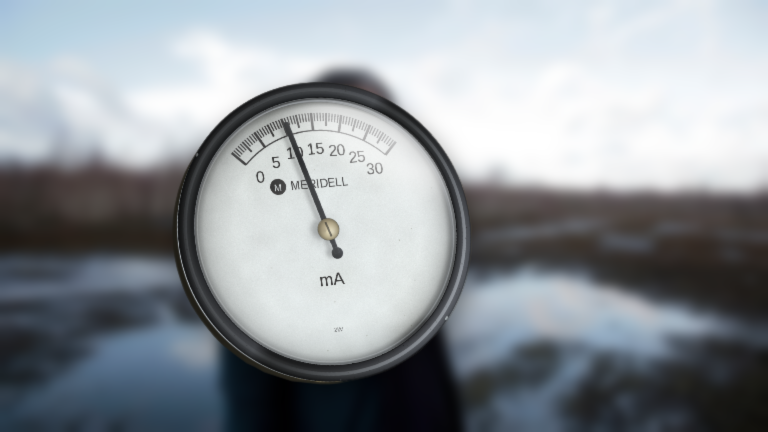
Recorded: value=10 unit=mA
